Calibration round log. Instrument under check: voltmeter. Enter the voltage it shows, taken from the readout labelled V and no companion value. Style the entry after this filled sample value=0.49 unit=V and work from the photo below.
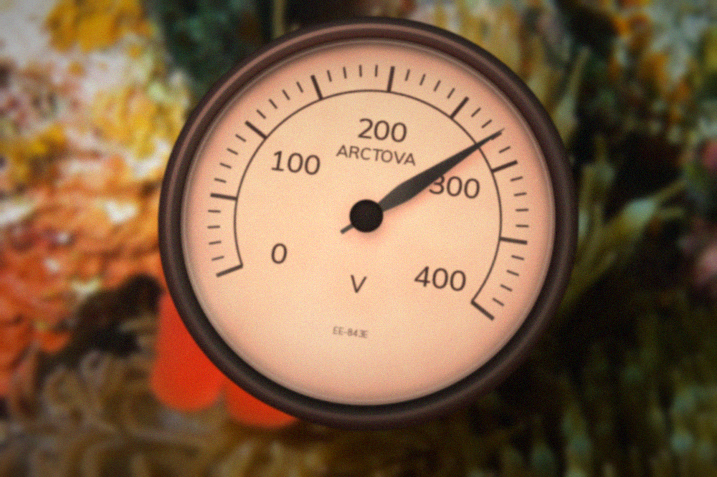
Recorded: value=280 unit=V
